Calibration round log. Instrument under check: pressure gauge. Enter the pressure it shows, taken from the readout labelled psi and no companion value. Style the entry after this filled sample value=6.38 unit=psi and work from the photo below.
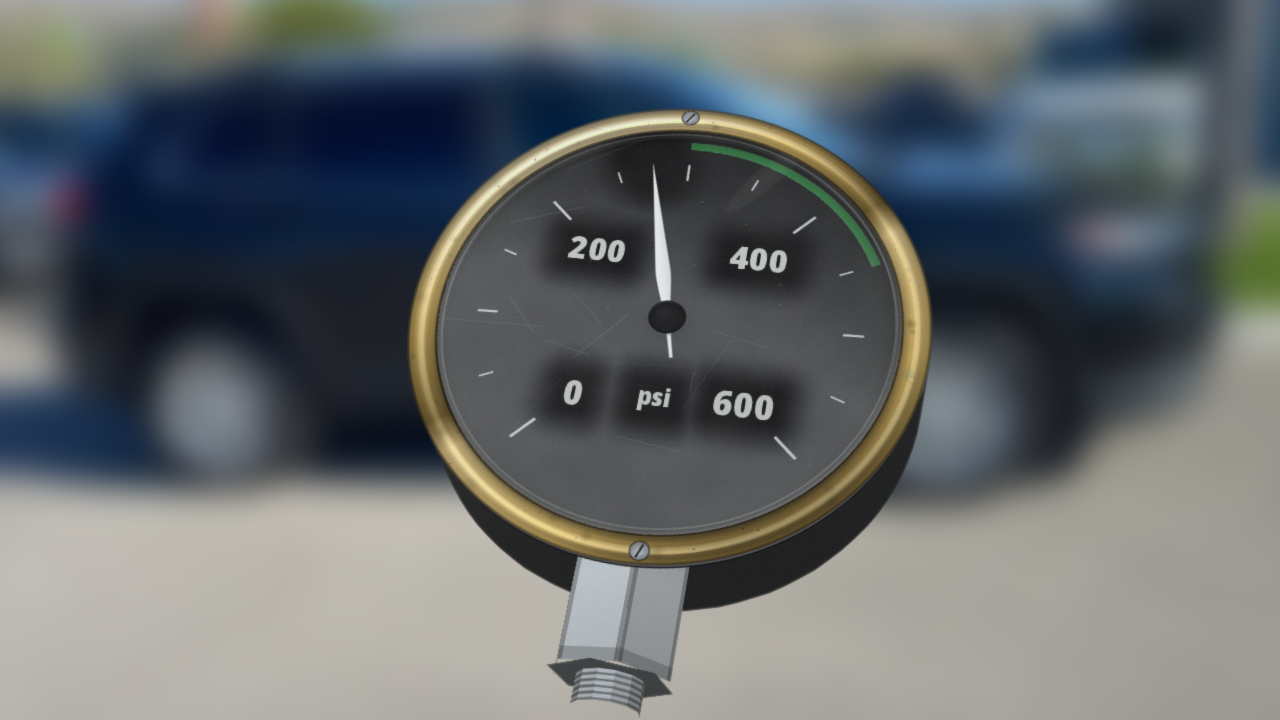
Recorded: value=275 unit=psi
